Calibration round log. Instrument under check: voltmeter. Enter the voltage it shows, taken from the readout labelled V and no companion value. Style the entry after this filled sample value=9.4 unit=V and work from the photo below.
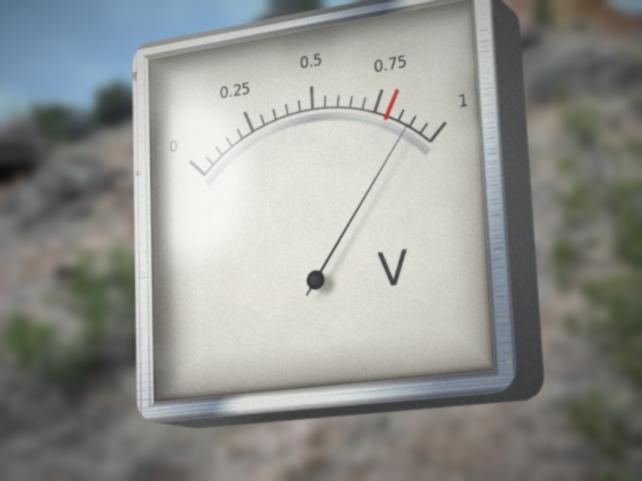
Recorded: value=0.9 unit=V
